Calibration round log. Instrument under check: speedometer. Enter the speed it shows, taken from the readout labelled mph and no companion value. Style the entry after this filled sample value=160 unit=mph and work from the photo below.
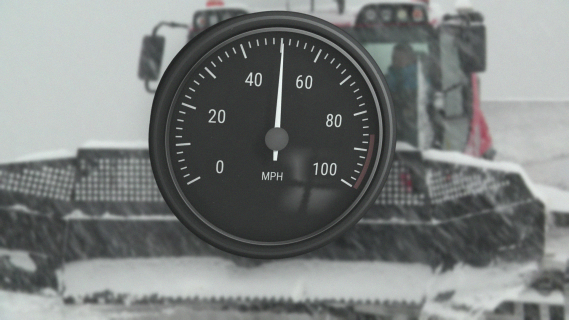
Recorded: value=50 unit=mph
